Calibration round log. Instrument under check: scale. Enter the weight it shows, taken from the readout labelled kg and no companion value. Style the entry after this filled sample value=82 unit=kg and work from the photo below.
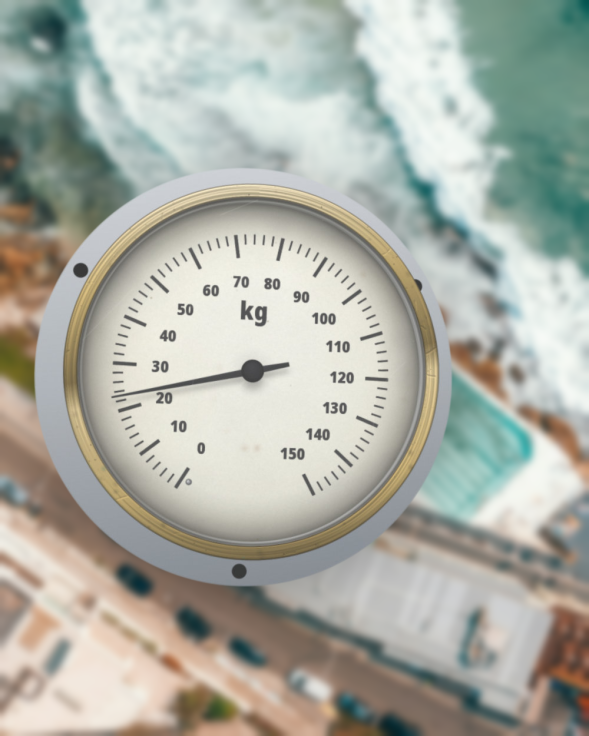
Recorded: value=23 unit=kg
